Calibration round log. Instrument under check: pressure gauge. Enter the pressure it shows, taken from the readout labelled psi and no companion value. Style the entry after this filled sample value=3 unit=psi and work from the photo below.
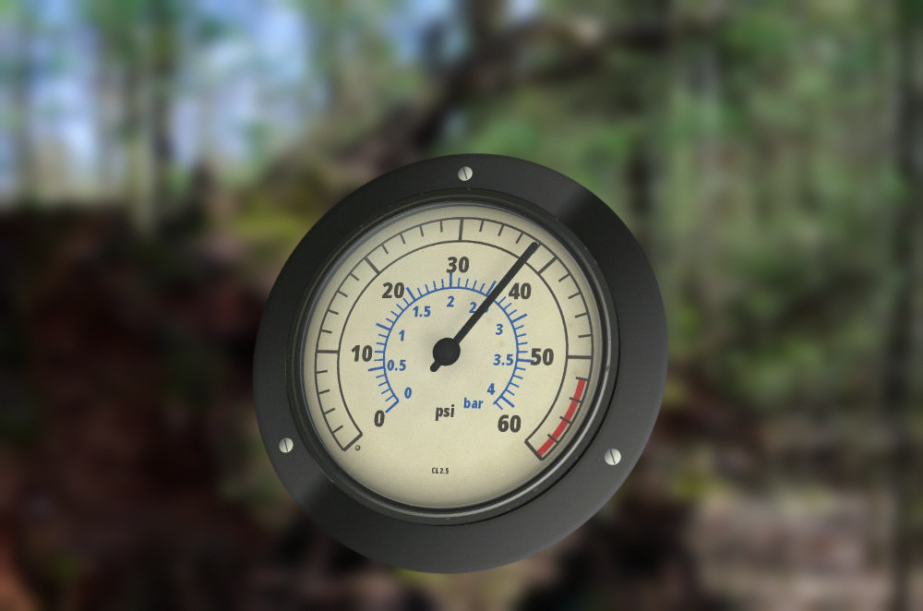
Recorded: value=38 unit=psi
